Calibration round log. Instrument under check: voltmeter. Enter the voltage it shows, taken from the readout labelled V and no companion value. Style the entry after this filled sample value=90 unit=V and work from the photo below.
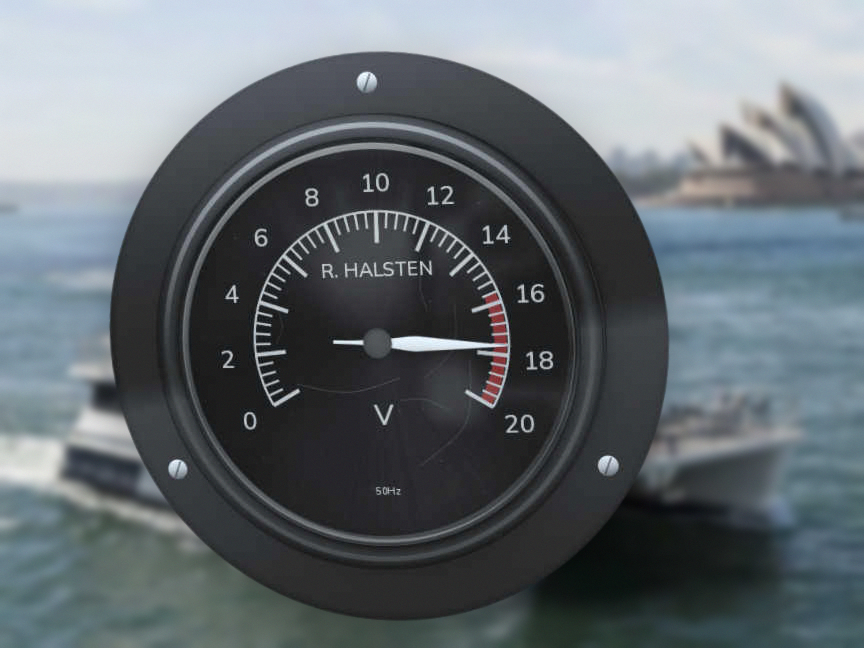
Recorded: value=17.6 unit=V
